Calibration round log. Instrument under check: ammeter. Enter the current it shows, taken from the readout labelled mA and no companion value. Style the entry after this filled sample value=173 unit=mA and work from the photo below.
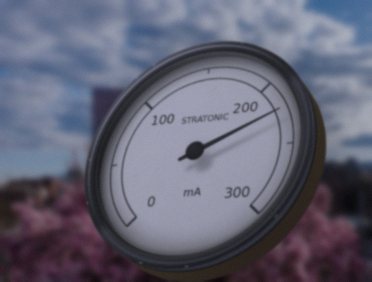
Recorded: value=225 unit=mA
